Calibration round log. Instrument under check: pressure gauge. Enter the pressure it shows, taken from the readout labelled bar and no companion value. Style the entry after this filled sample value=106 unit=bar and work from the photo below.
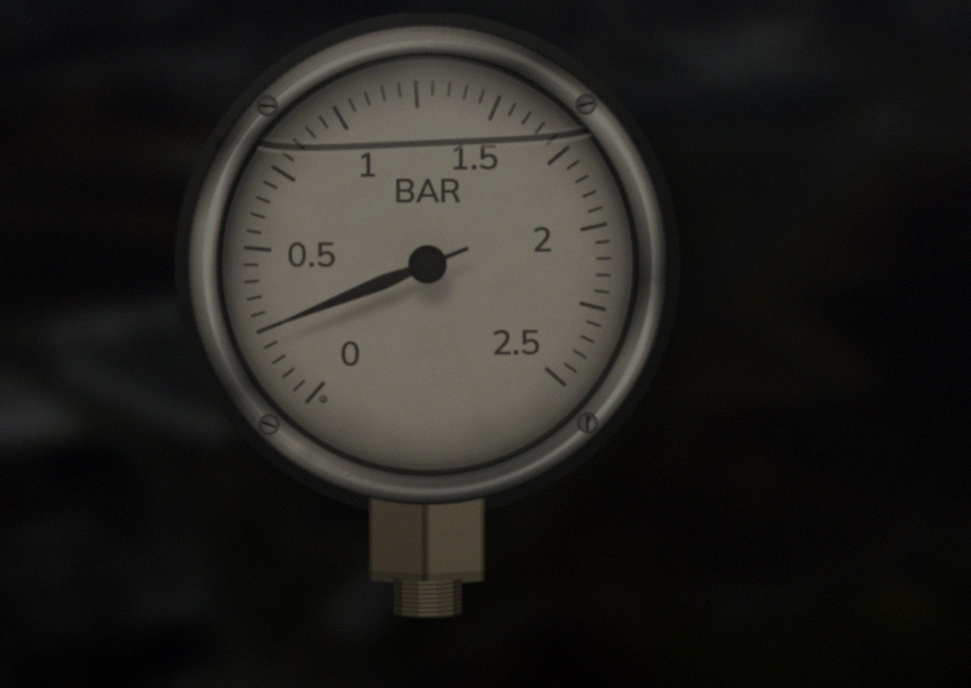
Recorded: value=0.25 unit=bar
